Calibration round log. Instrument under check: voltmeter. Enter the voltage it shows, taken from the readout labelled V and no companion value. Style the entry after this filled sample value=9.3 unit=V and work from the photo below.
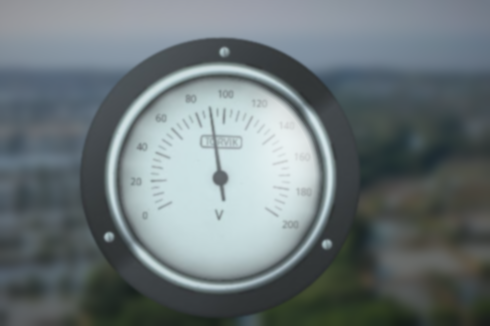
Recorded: value=90 unit=V
